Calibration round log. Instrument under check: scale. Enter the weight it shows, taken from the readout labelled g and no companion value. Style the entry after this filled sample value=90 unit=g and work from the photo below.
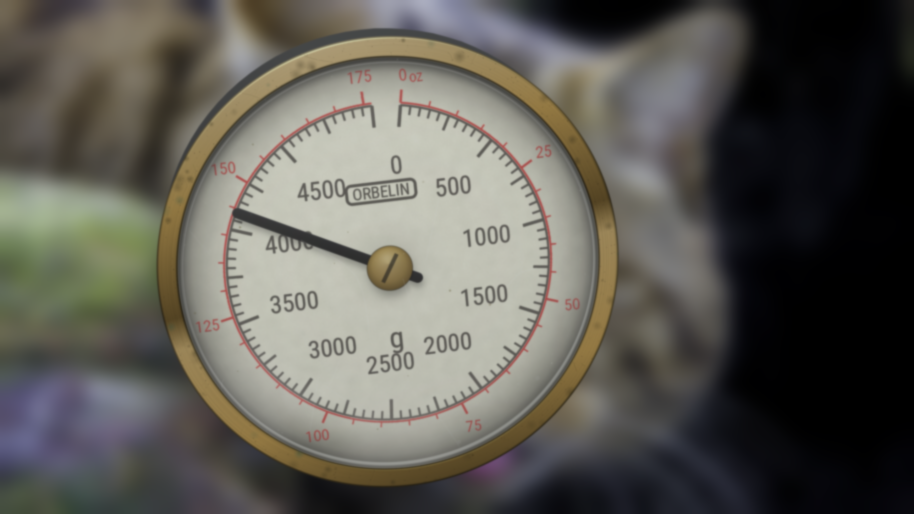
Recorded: value=4100 unit=g
